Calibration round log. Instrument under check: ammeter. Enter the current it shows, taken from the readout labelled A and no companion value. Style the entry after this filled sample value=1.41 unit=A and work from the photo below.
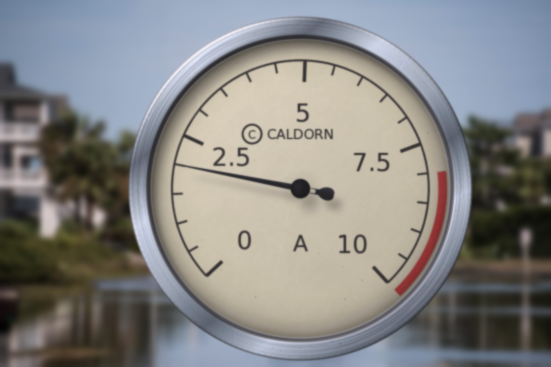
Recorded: value=2 unit=A
